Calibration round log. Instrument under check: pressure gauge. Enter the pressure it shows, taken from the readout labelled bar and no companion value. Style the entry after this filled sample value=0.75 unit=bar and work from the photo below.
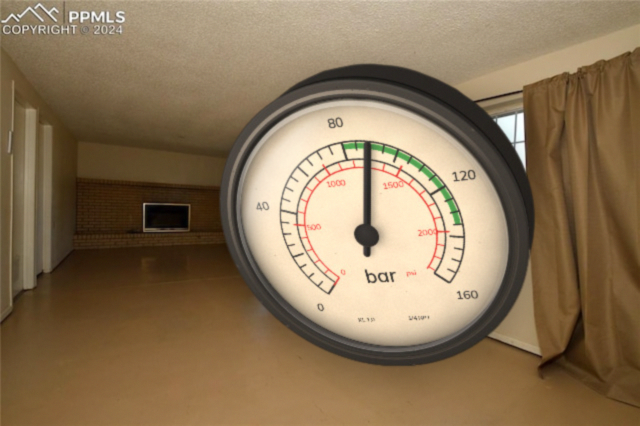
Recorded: value=90 unit=bar
